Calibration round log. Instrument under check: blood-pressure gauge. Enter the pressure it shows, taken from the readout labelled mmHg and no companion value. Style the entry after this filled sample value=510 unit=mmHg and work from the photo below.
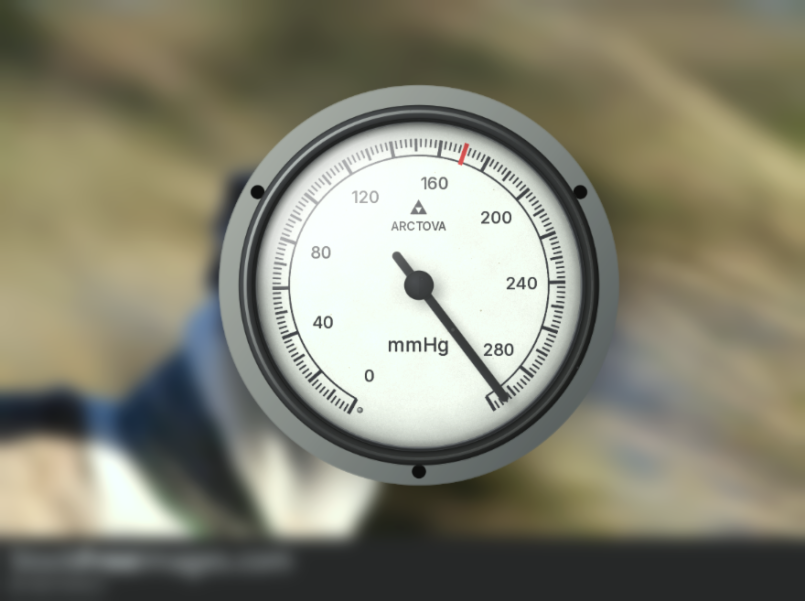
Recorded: value=294 unit=mmHg
